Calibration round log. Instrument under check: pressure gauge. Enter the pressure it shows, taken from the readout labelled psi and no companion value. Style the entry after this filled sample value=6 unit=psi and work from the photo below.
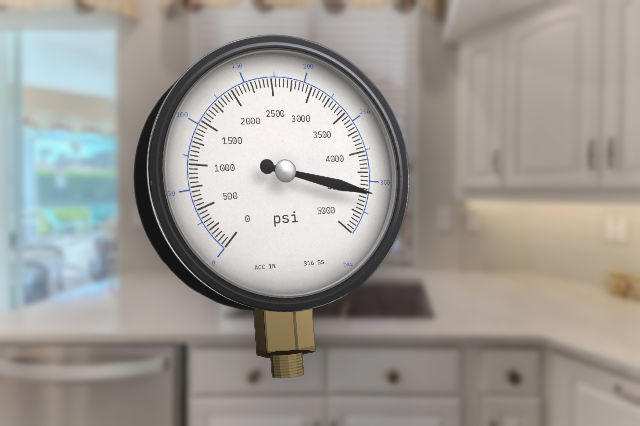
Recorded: value=4500 unit=psi
